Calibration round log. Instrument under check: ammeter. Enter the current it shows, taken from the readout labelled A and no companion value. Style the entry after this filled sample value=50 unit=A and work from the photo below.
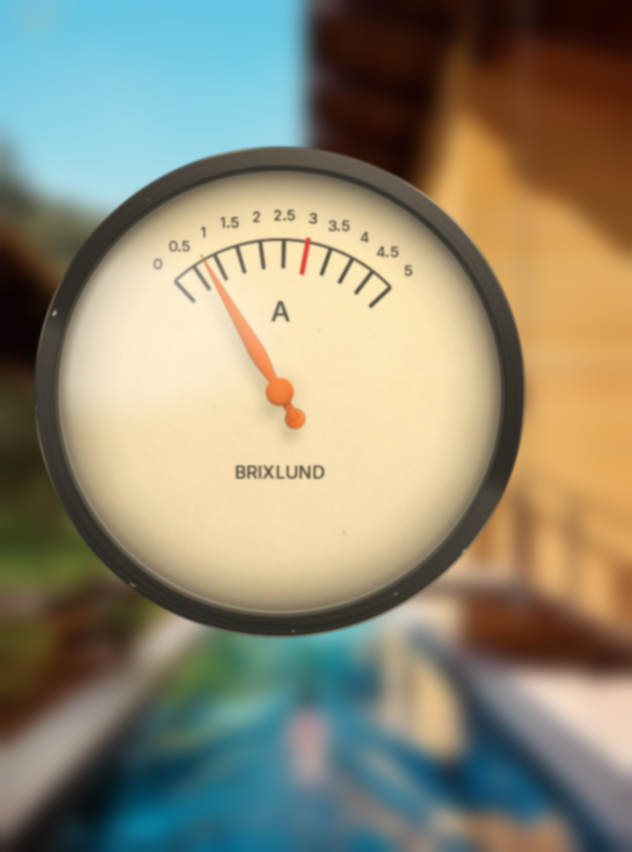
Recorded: value=0.75 unit=A
